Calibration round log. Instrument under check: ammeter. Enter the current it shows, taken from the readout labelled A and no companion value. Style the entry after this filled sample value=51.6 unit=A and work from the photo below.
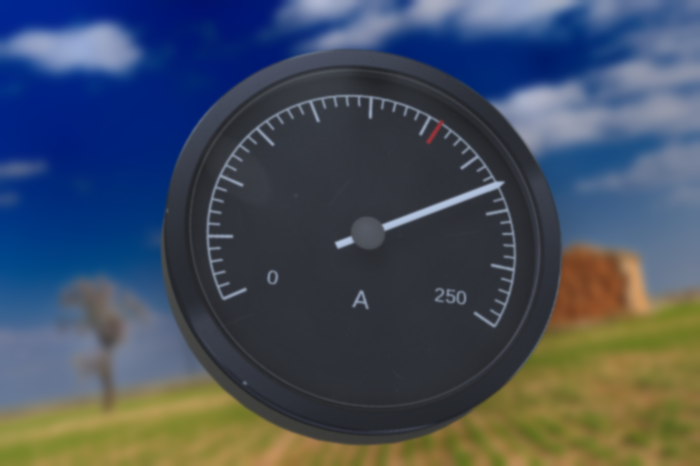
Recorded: value=190 unit=A
